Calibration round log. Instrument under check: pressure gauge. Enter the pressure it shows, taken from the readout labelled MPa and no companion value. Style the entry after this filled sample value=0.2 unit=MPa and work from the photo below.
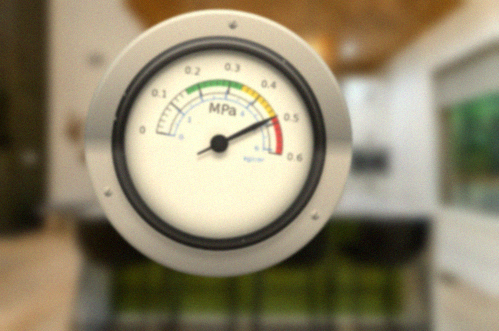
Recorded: value=0.48 unit=MPa
